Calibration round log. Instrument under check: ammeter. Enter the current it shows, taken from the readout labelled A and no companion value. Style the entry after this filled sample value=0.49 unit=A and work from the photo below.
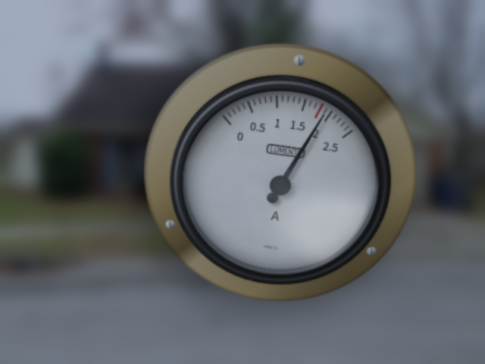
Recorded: value=1.9 unit=A
